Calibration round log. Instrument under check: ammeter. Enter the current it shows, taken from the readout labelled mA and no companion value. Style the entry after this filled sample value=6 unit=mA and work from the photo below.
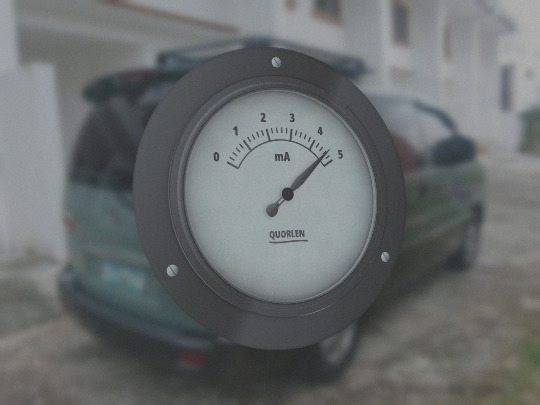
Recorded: value=4.6 unit=mA
